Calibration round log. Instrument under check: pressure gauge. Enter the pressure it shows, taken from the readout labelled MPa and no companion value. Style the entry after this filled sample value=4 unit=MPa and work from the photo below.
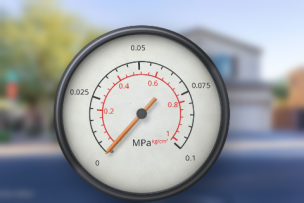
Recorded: value=0 unit=MPa
